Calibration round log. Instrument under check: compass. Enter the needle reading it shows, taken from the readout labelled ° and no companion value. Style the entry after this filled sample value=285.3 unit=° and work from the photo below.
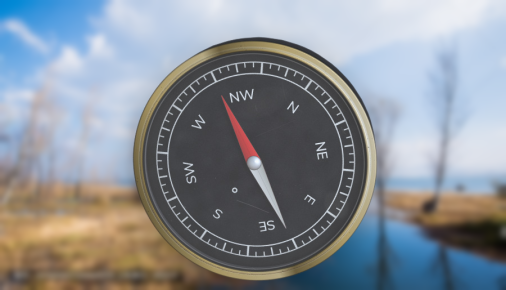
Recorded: value=300 unit=°
